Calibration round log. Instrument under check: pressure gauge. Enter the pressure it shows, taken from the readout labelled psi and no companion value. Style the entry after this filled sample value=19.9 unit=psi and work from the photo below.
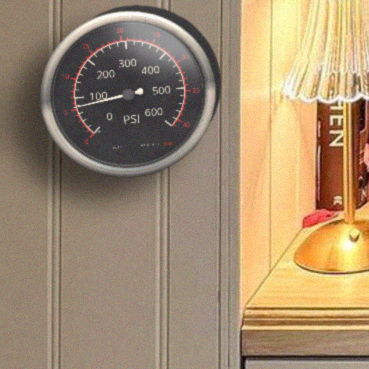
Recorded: value=80 unit=psi
